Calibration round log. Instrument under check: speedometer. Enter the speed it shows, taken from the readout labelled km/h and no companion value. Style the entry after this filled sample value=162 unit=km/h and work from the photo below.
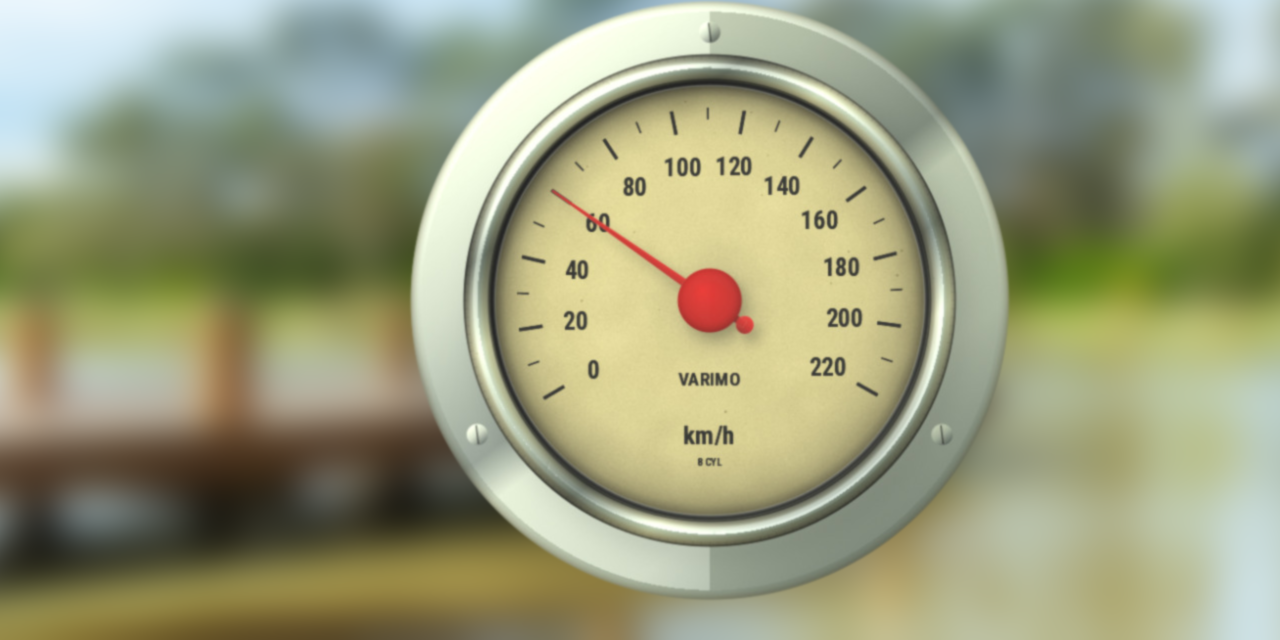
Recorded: value=60 unit=km/h
